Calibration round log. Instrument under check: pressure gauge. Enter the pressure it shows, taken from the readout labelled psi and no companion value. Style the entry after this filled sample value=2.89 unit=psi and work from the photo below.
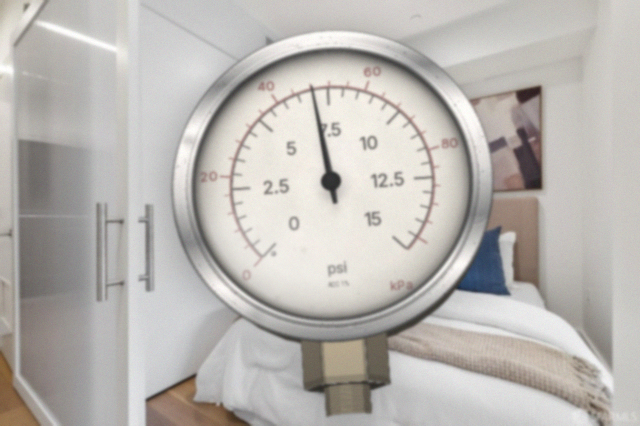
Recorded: value=7 unit=psi
